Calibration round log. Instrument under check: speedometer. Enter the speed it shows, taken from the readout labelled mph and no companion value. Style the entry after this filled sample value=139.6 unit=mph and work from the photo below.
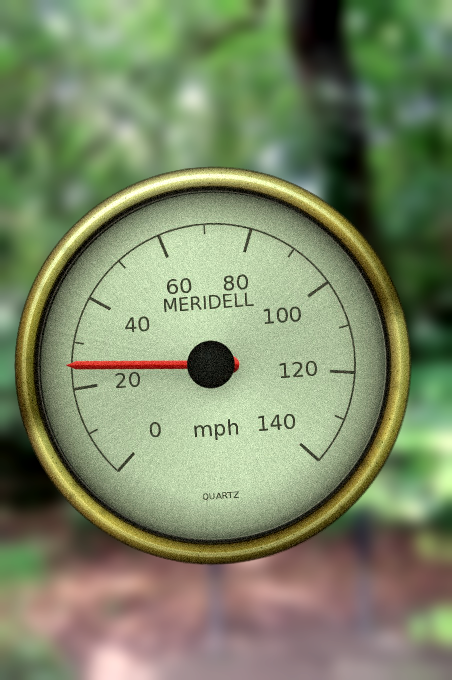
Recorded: value=25 unit=mph
